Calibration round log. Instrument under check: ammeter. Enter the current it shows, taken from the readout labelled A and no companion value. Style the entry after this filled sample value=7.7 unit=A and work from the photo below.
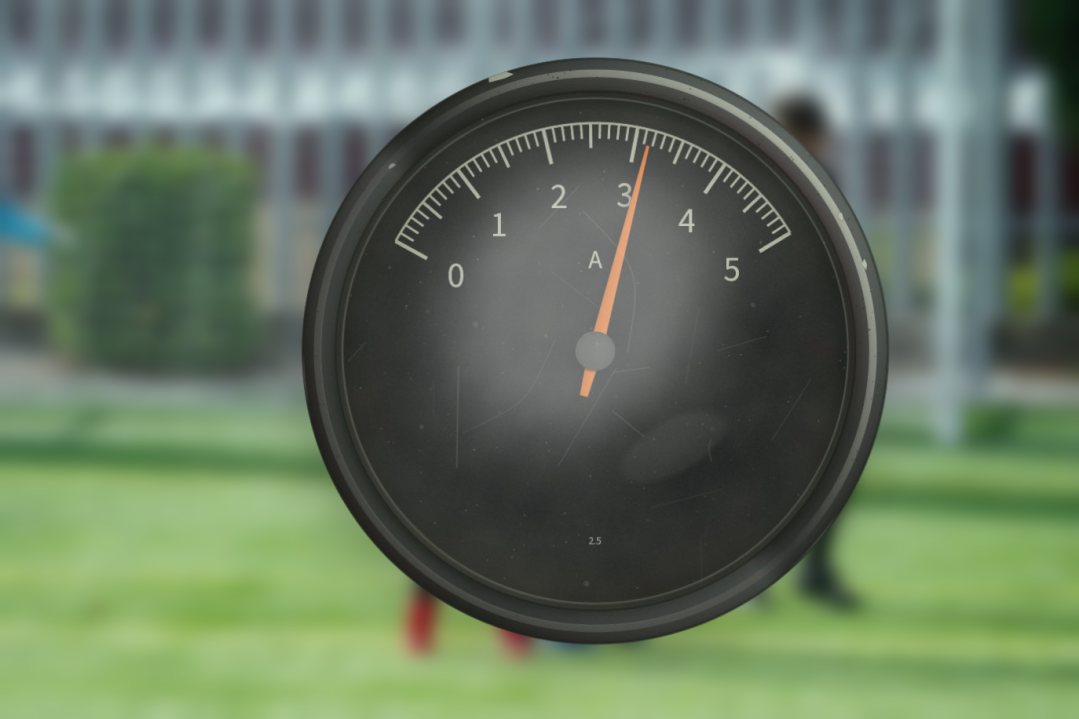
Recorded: value=3.15 unit=A
